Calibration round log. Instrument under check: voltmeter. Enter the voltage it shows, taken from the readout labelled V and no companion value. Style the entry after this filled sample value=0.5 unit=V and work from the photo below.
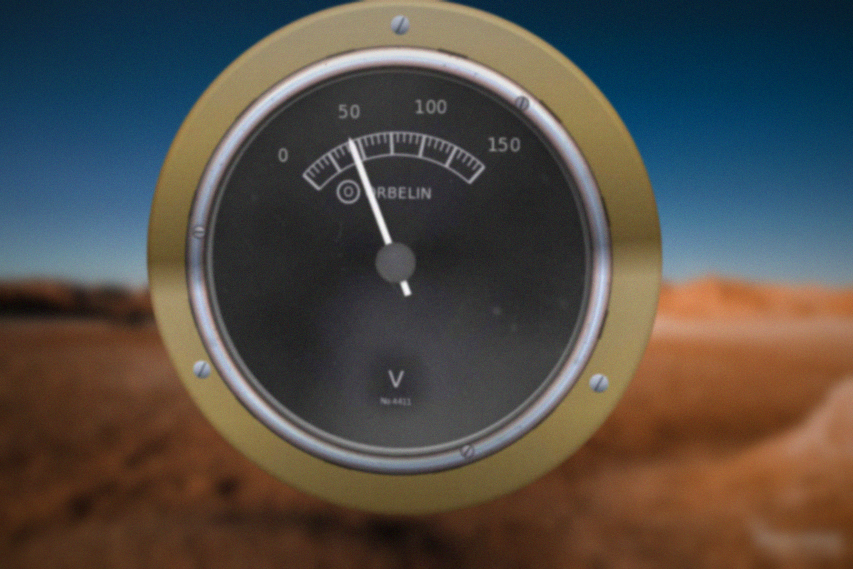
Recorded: value=45 unit=V
